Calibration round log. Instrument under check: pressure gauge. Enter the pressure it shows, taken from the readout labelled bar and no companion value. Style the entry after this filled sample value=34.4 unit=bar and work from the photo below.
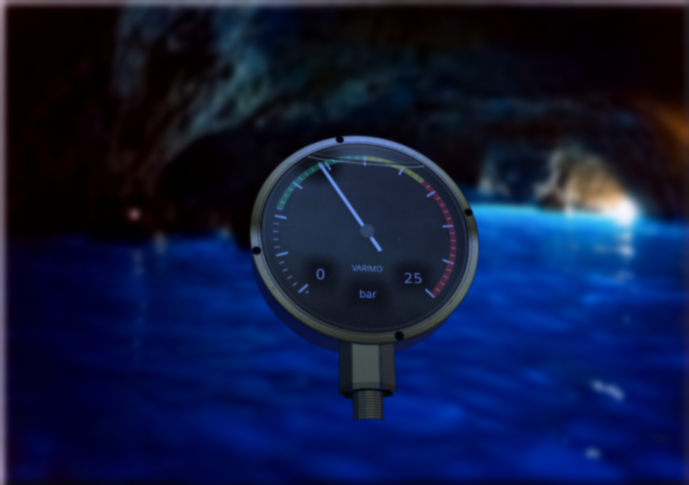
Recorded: value=9.5 unit=bar
